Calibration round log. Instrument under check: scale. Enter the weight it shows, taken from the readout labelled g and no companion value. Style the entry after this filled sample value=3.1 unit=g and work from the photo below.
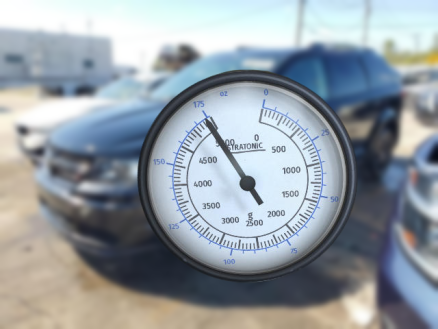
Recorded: value=4950 unit=g
